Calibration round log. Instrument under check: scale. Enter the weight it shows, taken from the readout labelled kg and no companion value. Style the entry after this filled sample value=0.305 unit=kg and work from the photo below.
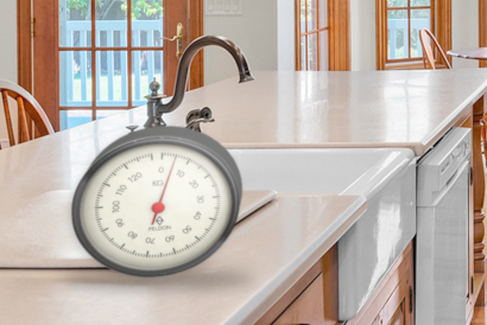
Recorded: value=5 unit=kg
